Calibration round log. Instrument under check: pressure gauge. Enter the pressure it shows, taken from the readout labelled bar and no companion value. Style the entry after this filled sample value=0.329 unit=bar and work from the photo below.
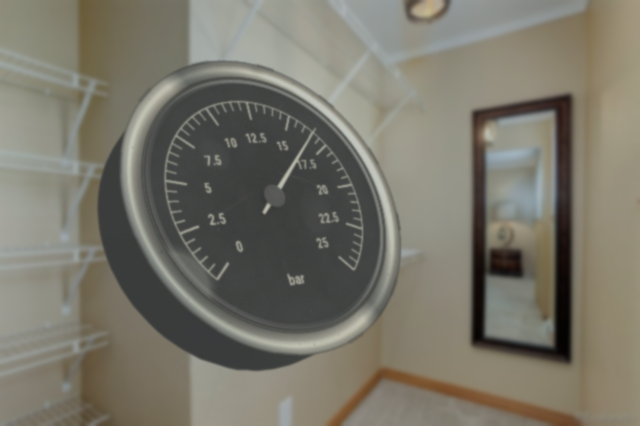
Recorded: value=16.5 unit=bar
